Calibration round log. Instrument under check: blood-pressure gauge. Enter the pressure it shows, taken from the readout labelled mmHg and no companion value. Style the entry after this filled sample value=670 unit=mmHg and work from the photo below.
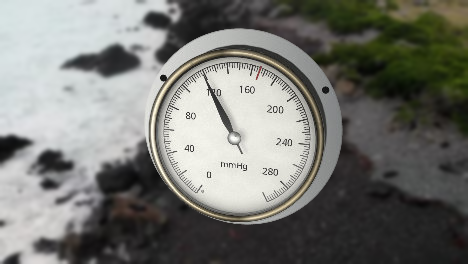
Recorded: value=120 unit=mmHg
